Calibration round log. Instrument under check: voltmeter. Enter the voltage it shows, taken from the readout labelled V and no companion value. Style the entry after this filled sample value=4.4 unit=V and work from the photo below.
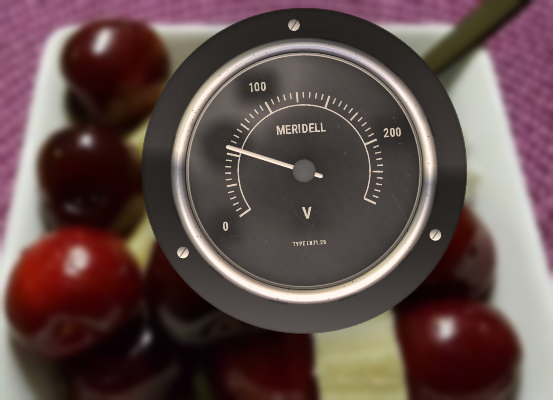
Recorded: value=55 unit=V
